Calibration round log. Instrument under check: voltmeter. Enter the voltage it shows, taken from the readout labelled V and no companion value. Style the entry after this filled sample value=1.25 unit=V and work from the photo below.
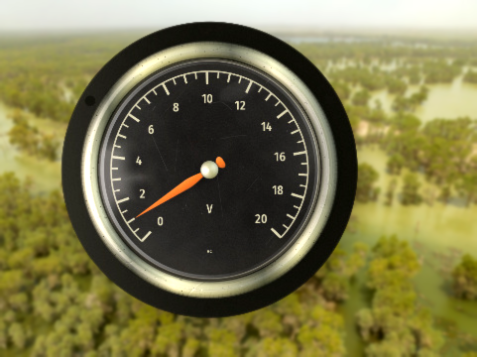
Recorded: value=1 unit=V
